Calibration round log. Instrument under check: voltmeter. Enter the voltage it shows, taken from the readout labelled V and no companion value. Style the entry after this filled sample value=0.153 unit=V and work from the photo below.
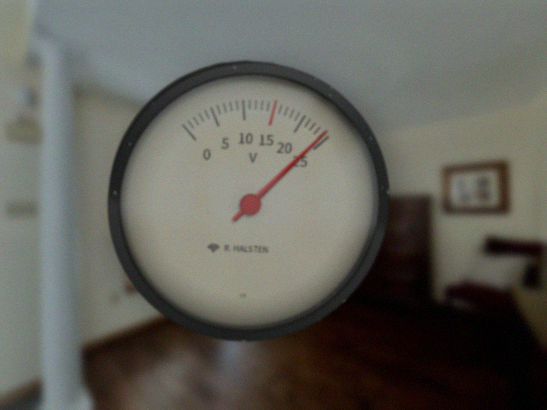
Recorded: value=24 unit=V
